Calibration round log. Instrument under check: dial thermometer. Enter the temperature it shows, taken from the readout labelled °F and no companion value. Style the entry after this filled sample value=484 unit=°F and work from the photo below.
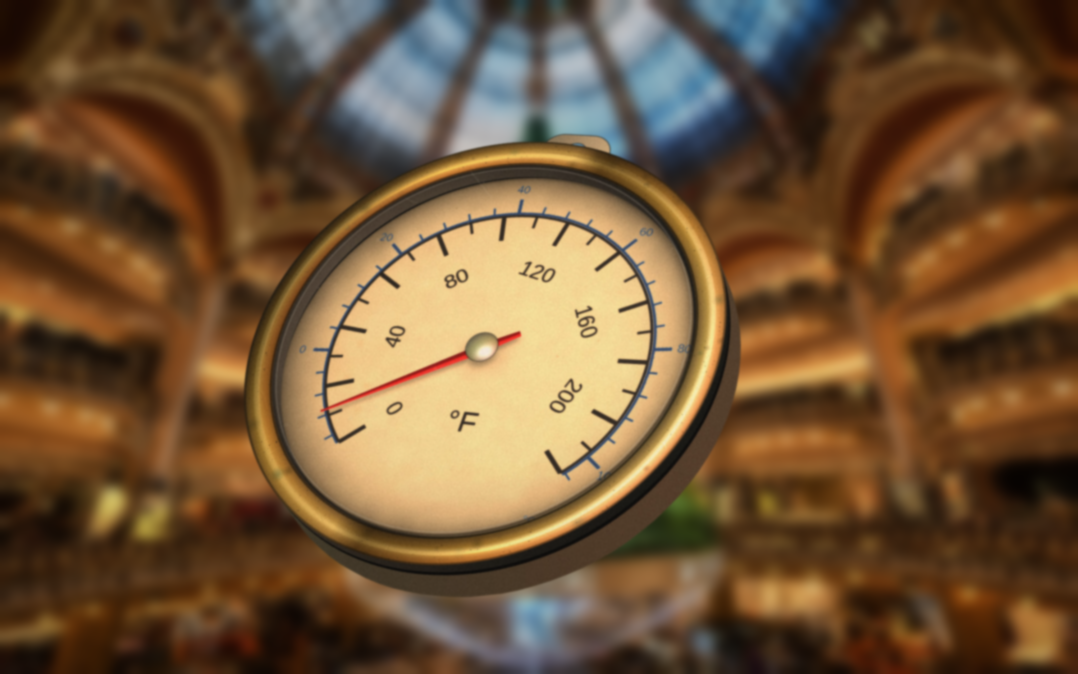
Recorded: value=10 unit=°F
